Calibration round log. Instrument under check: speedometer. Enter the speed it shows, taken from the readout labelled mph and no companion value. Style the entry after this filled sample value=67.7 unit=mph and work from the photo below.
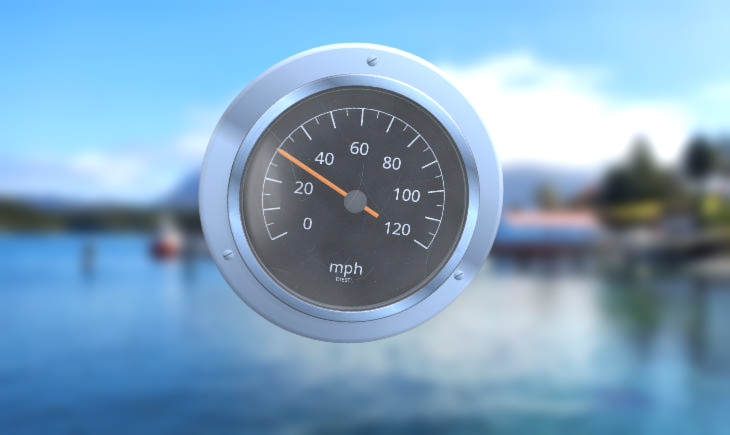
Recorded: value=30 unit=mph
